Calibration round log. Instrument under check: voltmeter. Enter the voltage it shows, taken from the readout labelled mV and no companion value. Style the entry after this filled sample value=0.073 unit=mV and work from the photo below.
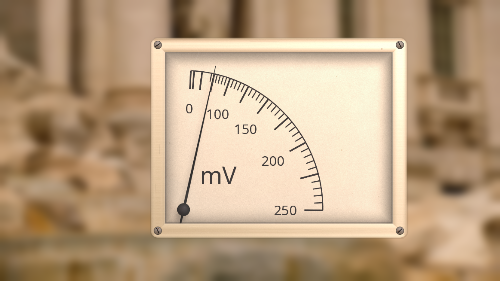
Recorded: value=75 unit=mV
